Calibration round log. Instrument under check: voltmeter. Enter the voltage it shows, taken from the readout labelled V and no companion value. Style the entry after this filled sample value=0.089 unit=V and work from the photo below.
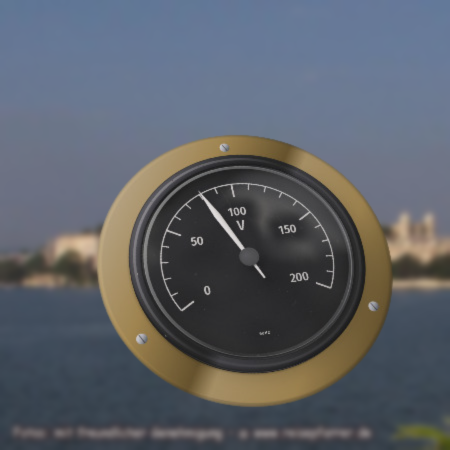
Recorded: value=80 unit=V
